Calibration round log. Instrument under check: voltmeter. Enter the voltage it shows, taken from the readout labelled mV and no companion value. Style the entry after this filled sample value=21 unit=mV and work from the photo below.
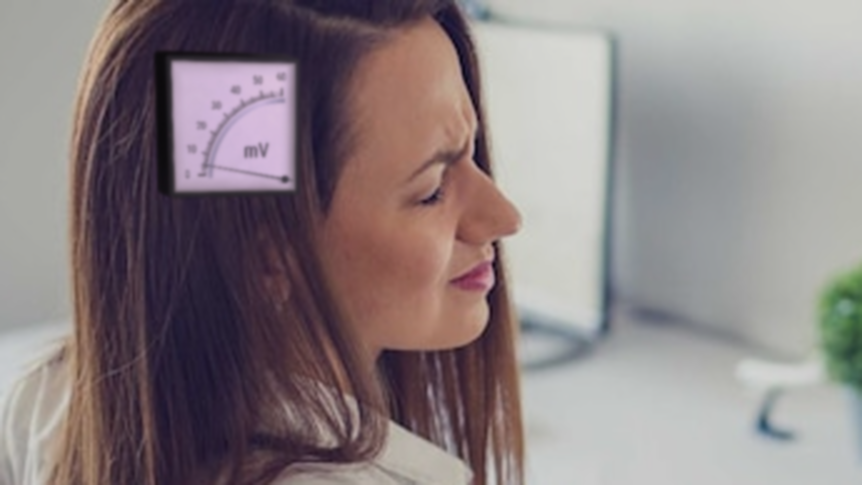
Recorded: value=5 unit=mV
